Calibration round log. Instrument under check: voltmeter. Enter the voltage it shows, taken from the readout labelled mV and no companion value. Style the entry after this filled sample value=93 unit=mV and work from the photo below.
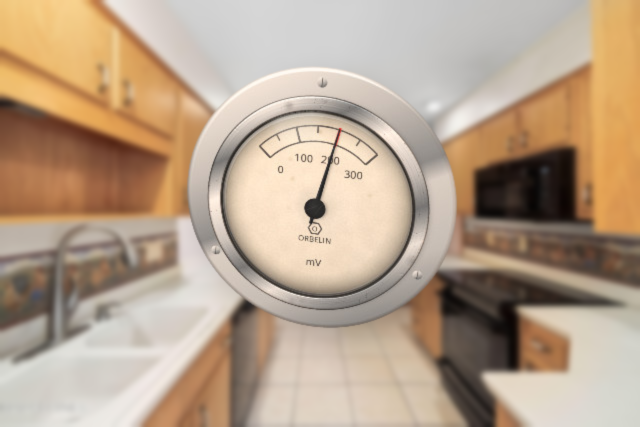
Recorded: value=200 unit=mV
